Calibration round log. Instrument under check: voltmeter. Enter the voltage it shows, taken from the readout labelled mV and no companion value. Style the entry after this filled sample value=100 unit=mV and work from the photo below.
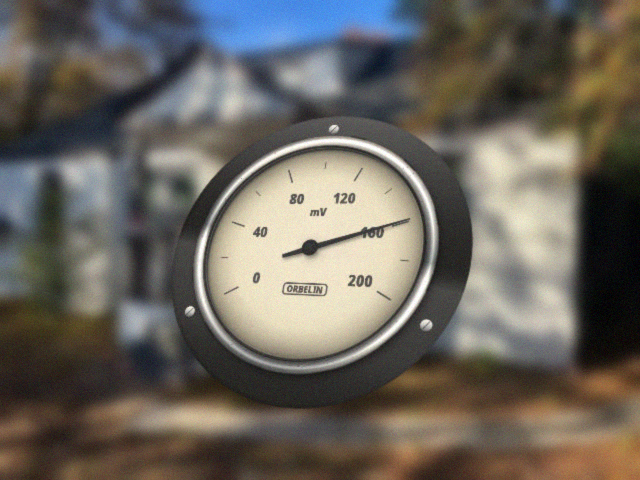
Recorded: value=160 unit=mV
